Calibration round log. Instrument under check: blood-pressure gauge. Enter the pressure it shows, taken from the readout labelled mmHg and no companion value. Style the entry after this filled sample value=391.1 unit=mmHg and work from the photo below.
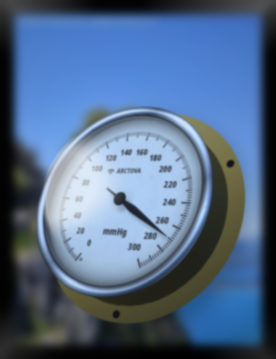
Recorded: value=270 unit=mmHg
